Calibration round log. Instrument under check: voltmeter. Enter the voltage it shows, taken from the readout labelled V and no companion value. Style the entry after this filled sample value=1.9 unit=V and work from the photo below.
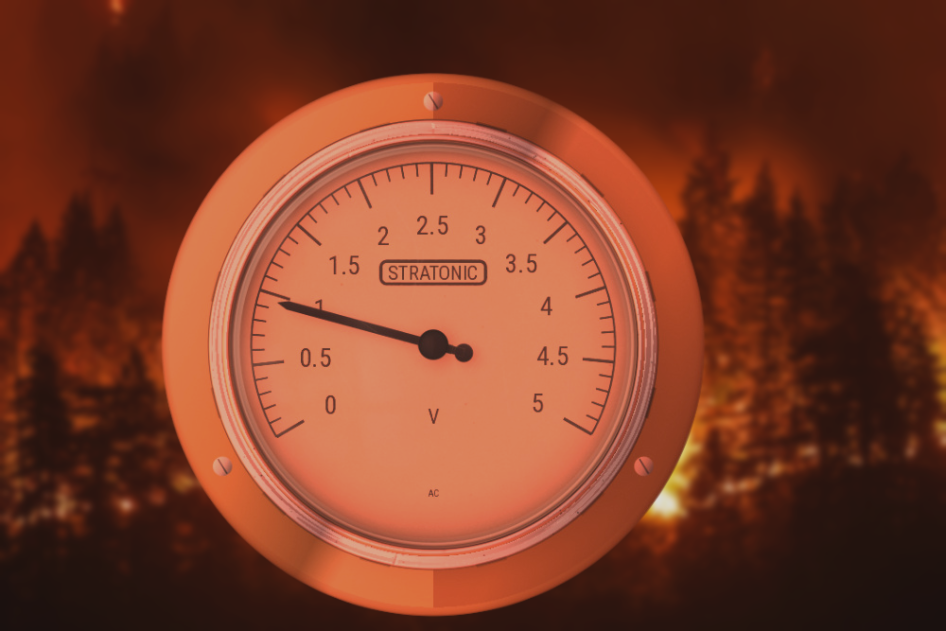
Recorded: value=0.95 unit=V
